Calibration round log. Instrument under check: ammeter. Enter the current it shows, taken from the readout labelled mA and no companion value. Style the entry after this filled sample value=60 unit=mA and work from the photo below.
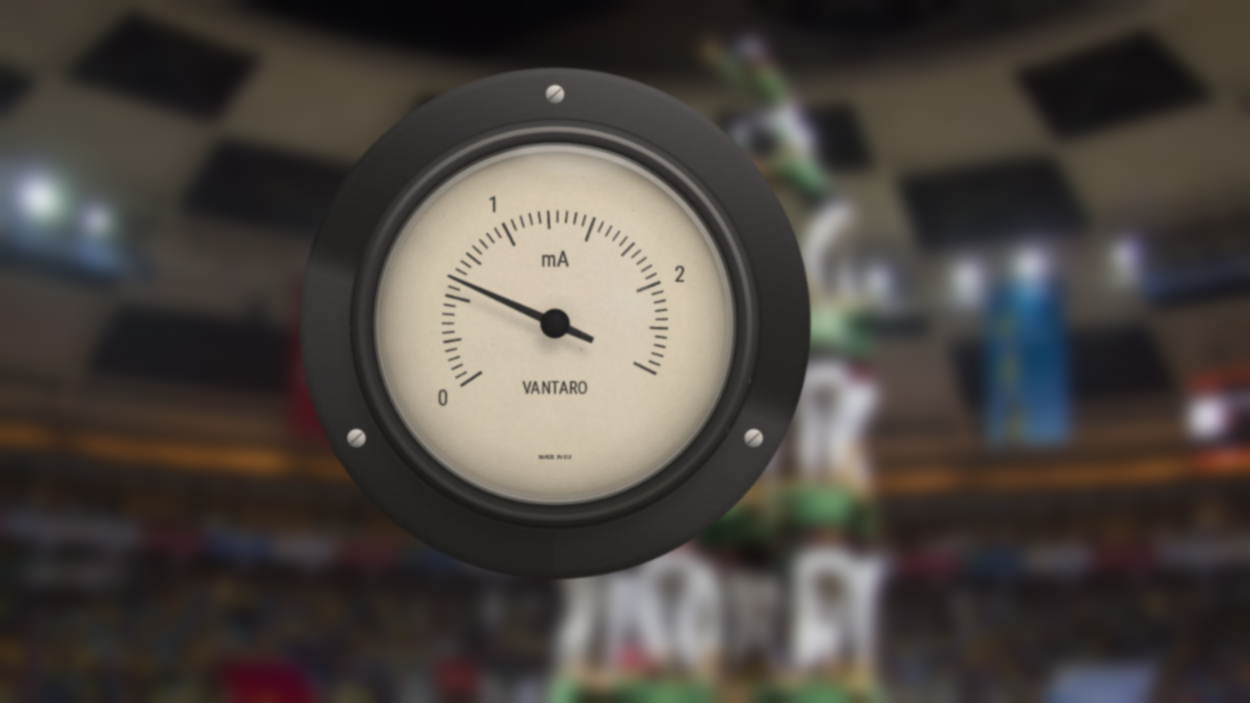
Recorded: value=0.6 unit=mA
